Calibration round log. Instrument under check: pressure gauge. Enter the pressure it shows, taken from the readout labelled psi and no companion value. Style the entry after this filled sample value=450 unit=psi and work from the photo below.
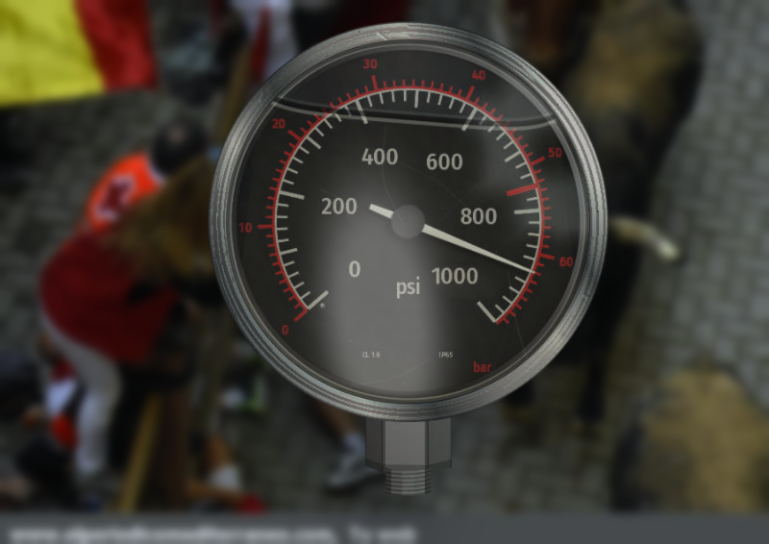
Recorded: value=900 unit=psi
